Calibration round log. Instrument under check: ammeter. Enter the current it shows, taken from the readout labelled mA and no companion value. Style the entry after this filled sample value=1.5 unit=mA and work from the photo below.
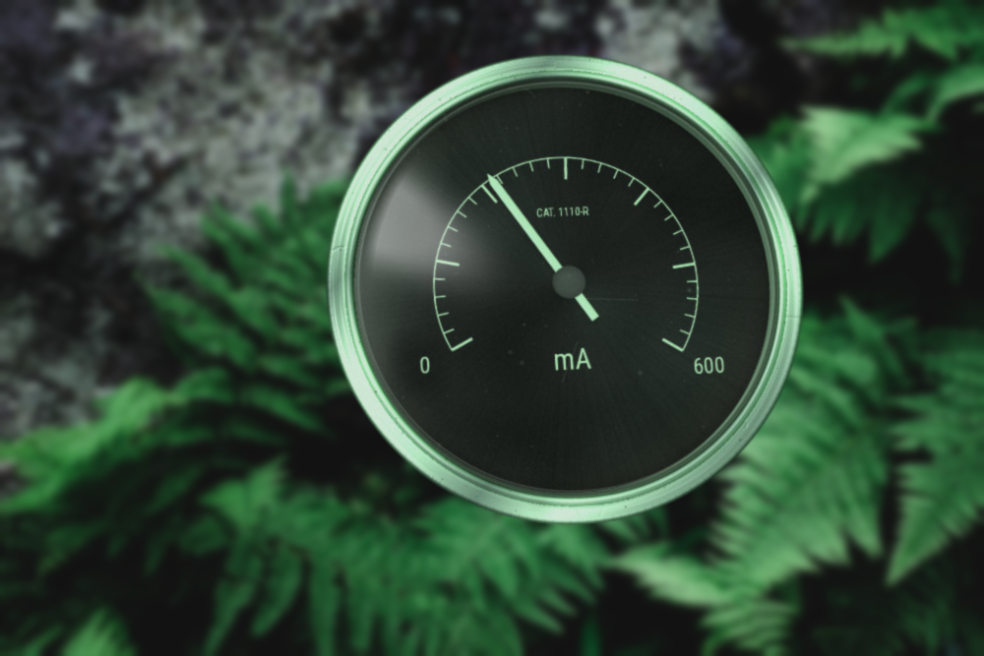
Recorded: value=210 unit=mA
